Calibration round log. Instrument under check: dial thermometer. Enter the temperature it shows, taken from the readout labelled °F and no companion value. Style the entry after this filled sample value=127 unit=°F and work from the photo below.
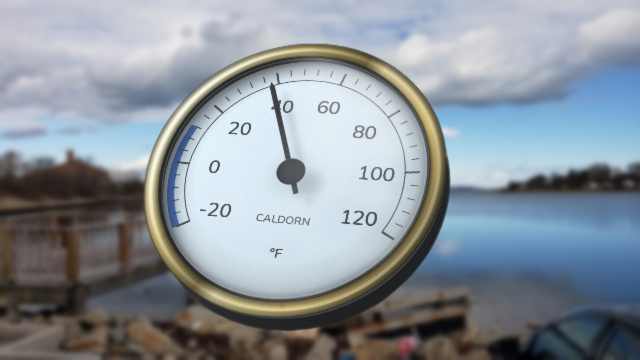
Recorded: value=38 unit=°F
